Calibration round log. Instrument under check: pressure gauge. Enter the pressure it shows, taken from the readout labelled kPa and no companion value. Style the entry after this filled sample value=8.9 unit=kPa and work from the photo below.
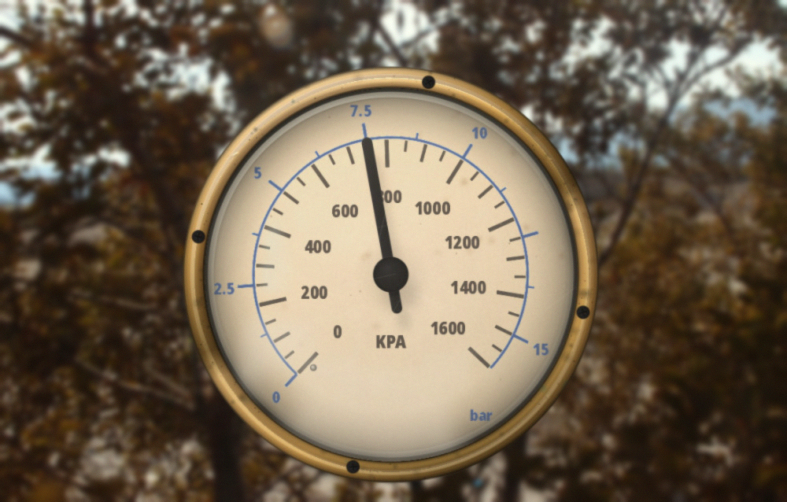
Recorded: value=750 unit=kPa
